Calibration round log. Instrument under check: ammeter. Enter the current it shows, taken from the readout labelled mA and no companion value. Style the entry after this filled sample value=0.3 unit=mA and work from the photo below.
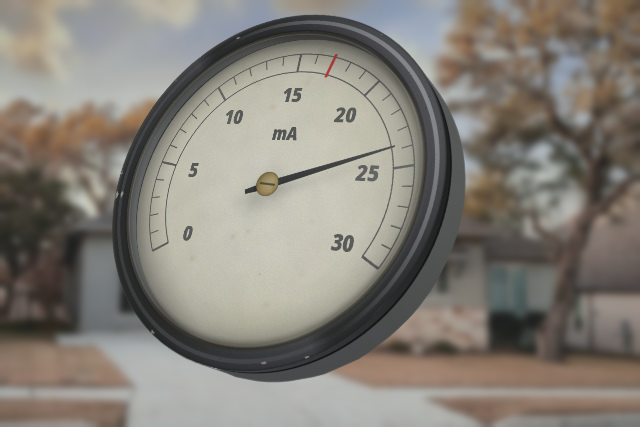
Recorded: value=24 unit=mA
